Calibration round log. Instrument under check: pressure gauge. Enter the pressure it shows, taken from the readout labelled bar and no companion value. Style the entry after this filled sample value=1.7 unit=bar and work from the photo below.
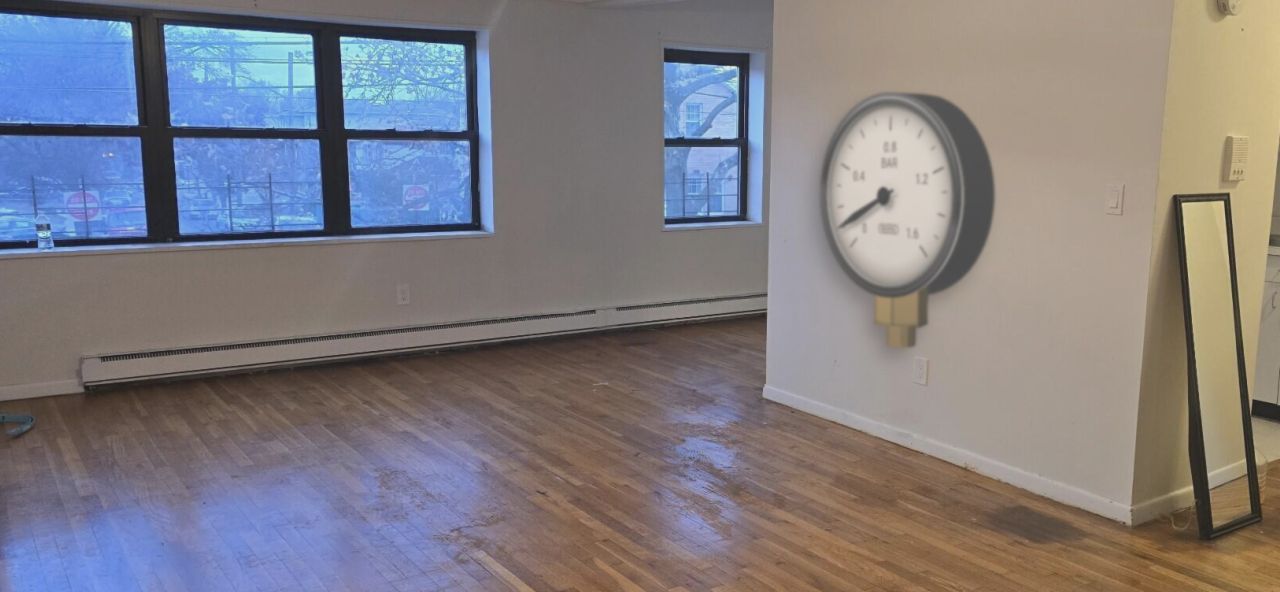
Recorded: value=0.1 unit=bar
